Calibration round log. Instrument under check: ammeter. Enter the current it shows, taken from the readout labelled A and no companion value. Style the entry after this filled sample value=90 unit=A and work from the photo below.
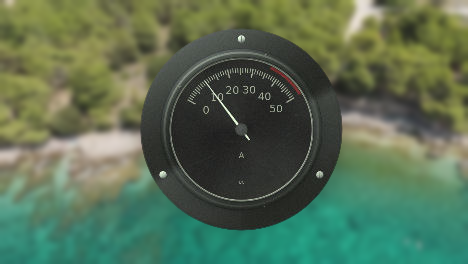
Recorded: value=10 unit=A
